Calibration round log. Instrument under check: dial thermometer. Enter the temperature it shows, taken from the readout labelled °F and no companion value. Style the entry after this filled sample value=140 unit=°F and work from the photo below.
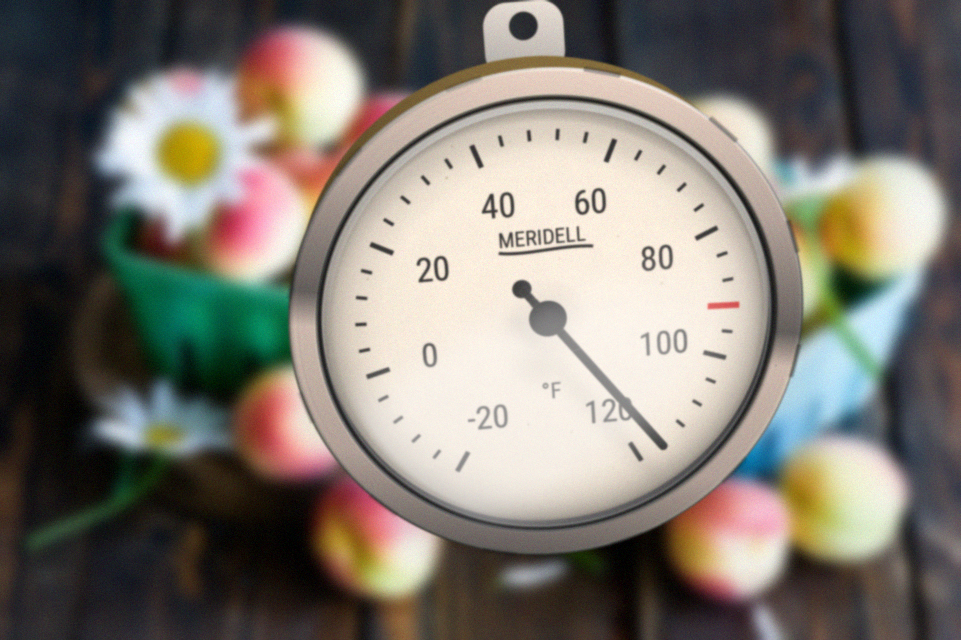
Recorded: value=116 unit=°F
